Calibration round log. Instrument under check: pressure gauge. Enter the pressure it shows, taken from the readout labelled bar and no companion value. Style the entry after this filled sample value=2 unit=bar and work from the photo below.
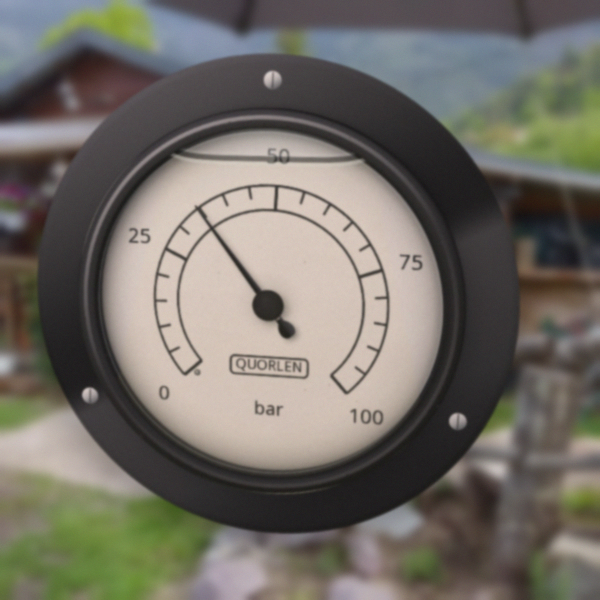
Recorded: value=35 unit=bar
